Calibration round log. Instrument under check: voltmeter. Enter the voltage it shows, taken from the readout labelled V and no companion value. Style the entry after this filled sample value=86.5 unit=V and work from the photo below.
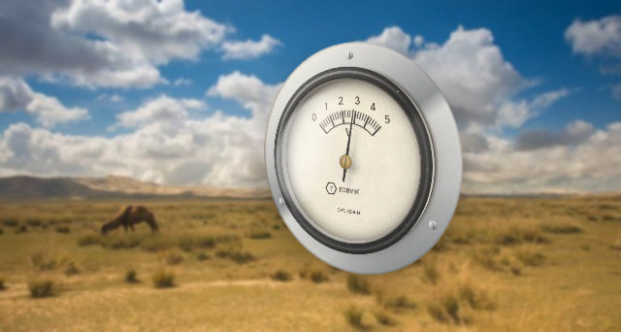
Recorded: value=3 unit=V
